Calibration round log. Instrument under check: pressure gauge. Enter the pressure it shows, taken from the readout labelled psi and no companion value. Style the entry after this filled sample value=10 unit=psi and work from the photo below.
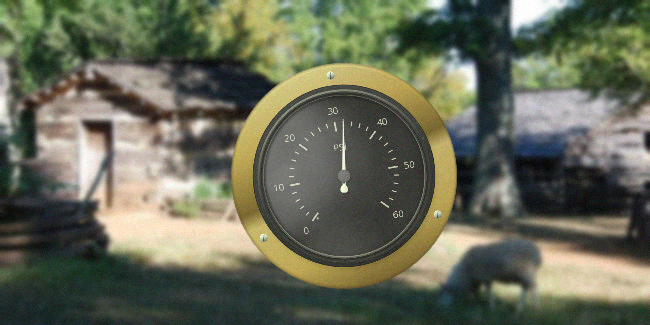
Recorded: value=32 unit=psi
